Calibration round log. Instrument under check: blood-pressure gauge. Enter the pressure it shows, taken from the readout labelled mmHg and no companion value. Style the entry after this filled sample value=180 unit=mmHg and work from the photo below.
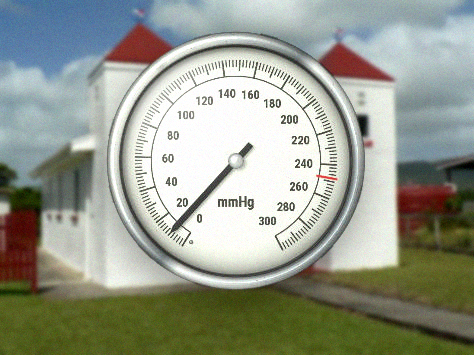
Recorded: value=10 unit=mmHg
